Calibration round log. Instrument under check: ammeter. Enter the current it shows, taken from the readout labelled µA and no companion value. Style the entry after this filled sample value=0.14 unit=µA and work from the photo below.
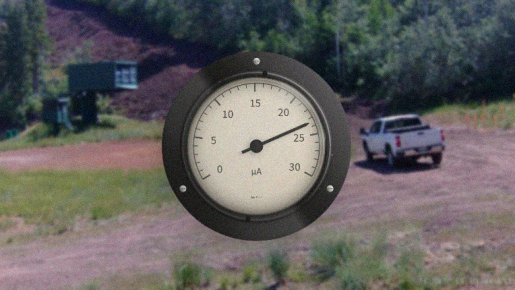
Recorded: value=23.5 unit=µA
